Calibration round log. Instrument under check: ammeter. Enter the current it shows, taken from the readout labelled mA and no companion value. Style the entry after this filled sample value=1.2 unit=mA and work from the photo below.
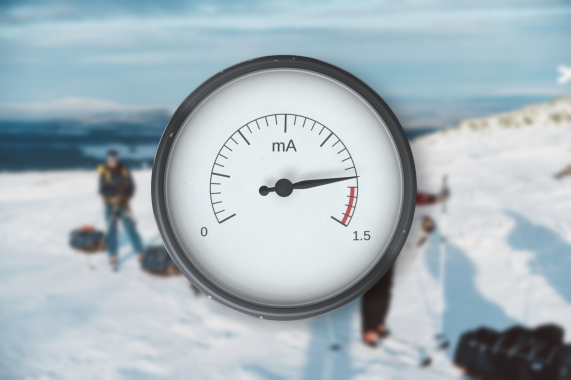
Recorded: value=1.25 unit=mA
